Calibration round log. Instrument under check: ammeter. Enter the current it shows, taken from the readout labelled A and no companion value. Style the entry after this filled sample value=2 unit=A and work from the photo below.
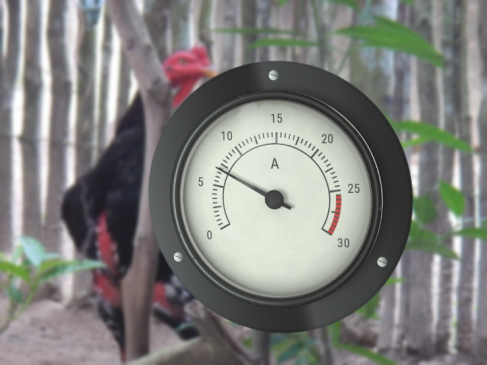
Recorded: value=7 unit=A
